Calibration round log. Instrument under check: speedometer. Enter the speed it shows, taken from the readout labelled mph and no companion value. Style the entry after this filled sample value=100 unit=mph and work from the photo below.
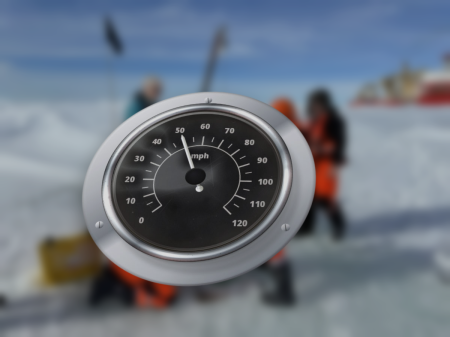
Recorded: value=50 unit=mph
